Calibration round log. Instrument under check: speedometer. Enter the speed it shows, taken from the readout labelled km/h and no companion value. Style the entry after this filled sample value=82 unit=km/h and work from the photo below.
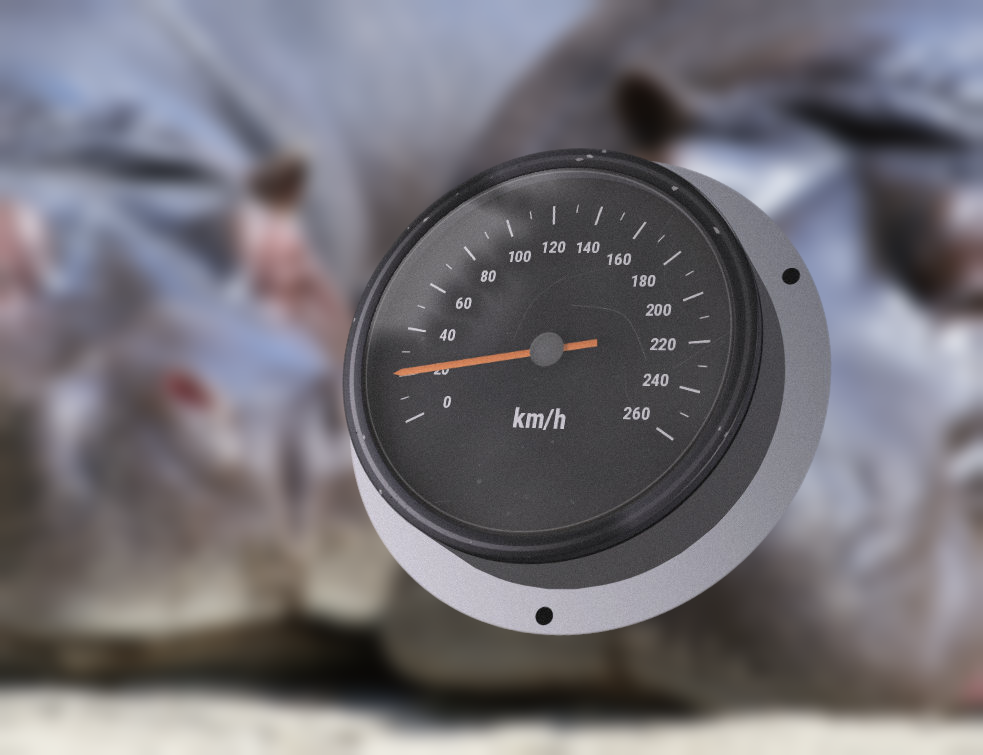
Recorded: value=20 unit=km/h
